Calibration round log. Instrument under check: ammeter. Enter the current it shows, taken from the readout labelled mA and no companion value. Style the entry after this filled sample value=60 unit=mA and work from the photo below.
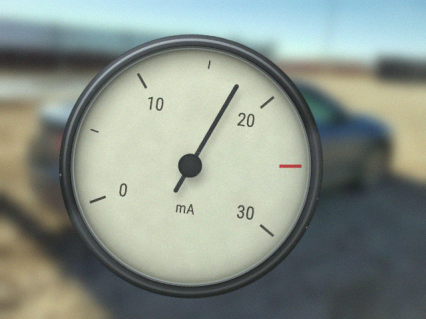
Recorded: value=17.5 unit=mA
